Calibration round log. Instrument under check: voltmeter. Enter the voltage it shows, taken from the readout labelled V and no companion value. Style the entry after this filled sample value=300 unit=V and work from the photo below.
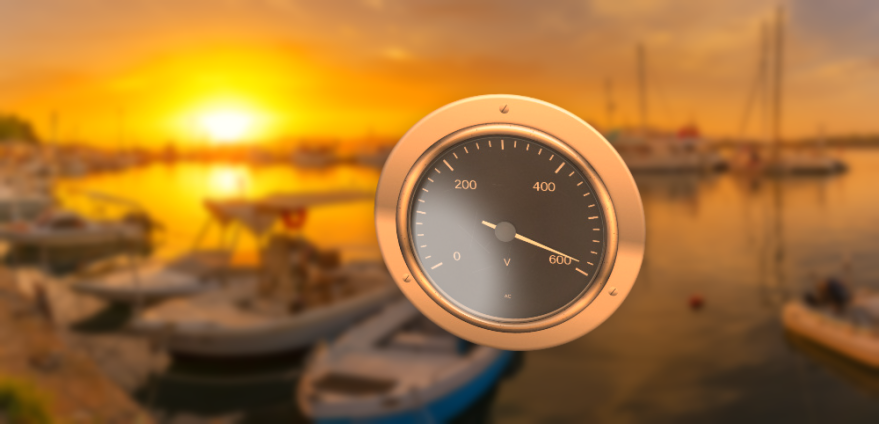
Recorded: value=580 unit=V
